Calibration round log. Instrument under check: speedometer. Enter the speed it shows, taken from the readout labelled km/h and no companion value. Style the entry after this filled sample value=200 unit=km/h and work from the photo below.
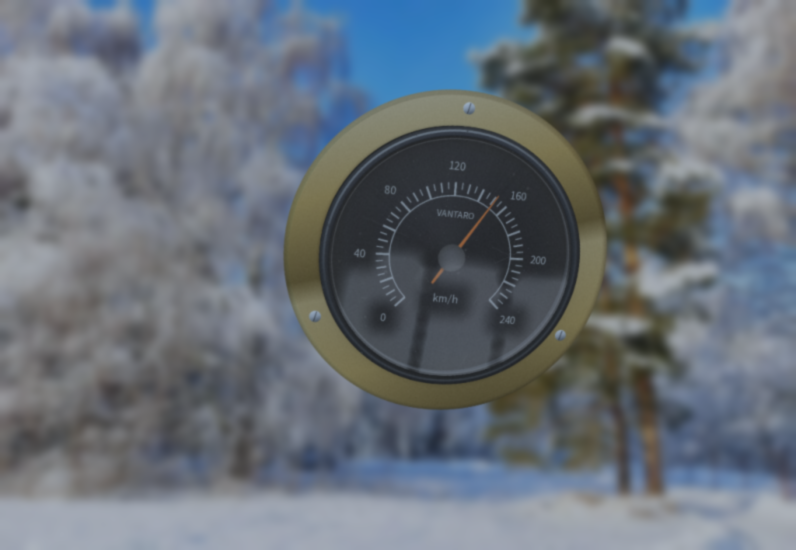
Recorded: value=150 unit=km/h
